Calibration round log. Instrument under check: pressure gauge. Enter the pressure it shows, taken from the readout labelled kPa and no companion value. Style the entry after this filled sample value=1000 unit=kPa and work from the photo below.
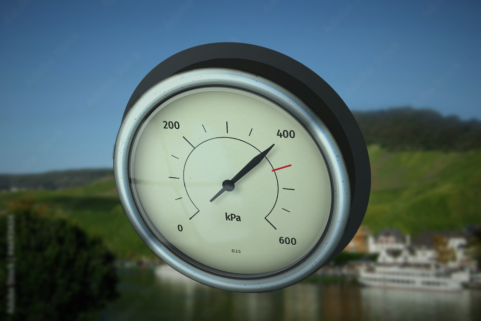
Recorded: value=400 unit=kPa
